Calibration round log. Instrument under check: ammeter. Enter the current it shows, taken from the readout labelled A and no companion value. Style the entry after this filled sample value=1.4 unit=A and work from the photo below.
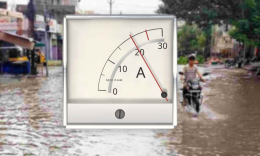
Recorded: value=20 unit=A
